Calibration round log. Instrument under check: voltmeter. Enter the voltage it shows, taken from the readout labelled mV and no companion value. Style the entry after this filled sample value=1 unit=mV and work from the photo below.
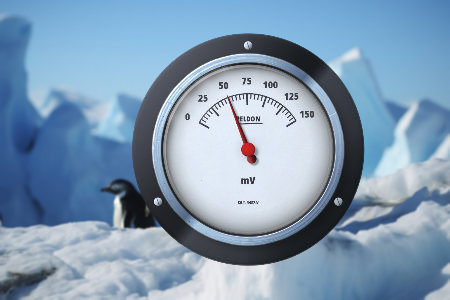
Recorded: value=50 unit=mV
